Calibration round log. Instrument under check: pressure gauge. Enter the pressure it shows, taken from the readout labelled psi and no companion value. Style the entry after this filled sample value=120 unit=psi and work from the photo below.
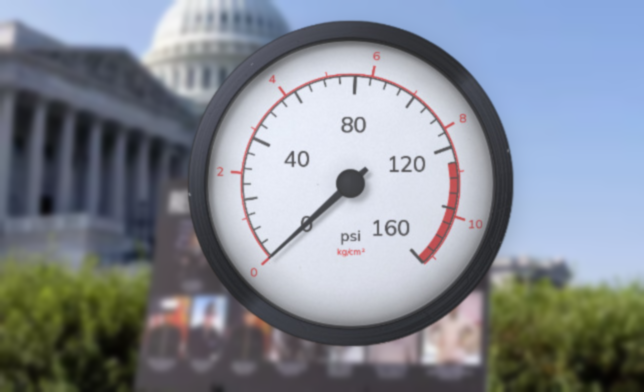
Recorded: value=0 unit=psi
